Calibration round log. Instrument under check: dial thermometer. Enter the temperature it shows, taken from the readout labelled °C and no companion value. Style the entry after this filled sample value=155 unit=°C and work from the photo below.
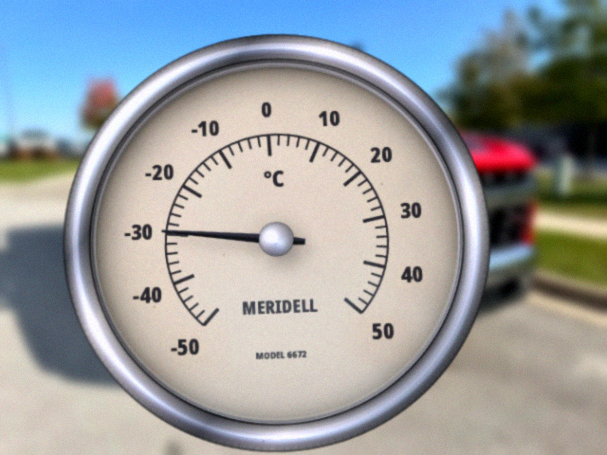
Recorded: value=-30 unit=°C
